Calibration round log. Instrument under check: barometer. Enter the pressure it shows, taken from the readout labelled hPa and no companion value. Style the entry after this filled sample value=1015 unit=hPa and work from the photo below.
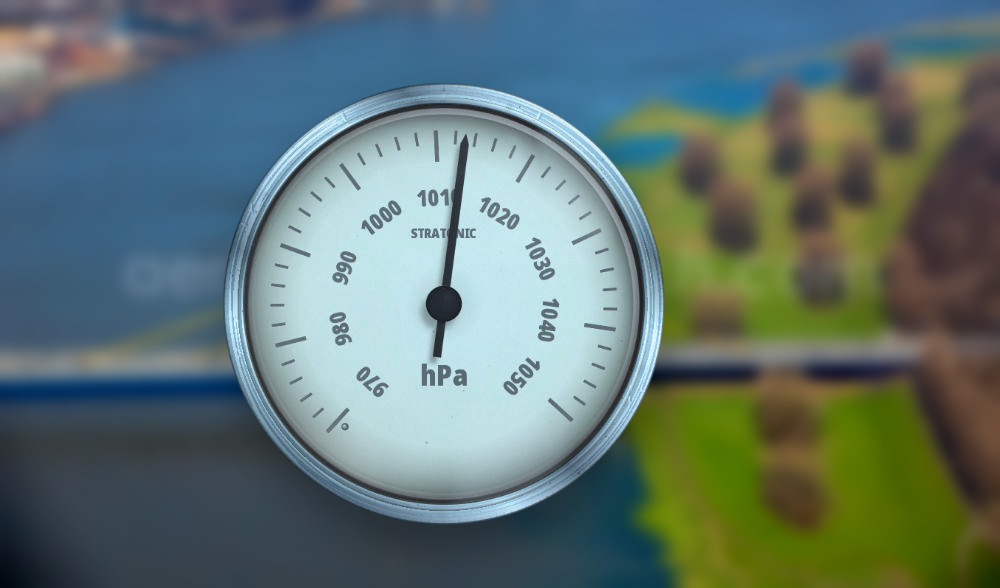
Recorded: value=1013 unit=hPa
